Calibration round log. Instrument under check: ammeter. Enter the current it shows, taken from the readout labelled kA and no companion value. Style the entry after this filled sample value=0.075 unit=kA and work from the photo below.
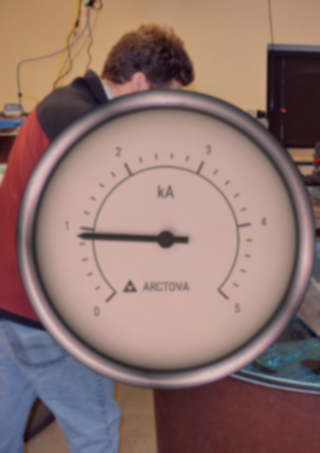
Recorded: value=0.9 unit=kA
